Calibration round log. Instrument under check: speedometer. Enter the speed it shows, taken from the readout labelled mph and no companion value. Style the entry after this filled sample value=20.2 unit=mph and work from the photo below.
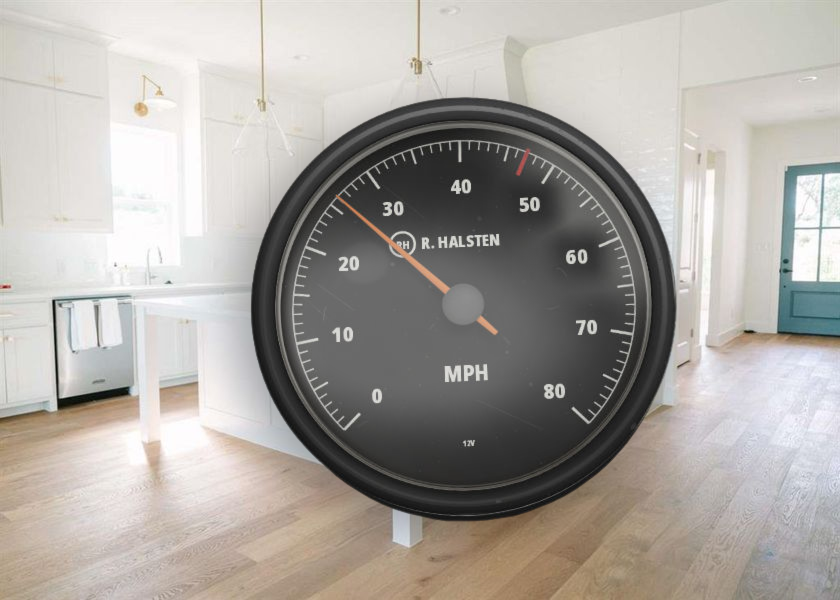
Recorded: value=26 unit=mph
